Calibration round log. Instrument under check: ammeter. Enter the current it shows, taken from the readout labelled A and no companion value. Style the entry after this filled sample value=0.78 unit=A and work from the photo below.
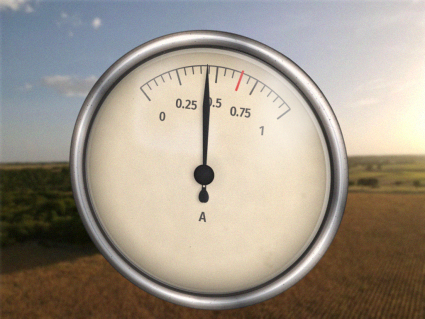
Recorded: value=0.45 unit=A
